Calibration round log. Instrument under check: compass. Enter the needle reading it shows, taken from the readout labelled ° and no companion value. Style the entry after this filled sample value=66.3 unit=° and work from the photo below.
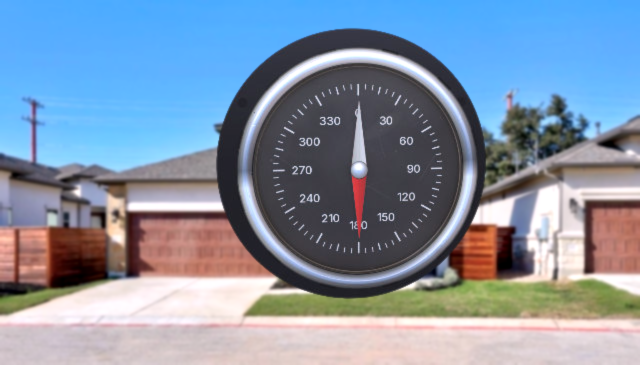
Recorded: value=180 unit=°
